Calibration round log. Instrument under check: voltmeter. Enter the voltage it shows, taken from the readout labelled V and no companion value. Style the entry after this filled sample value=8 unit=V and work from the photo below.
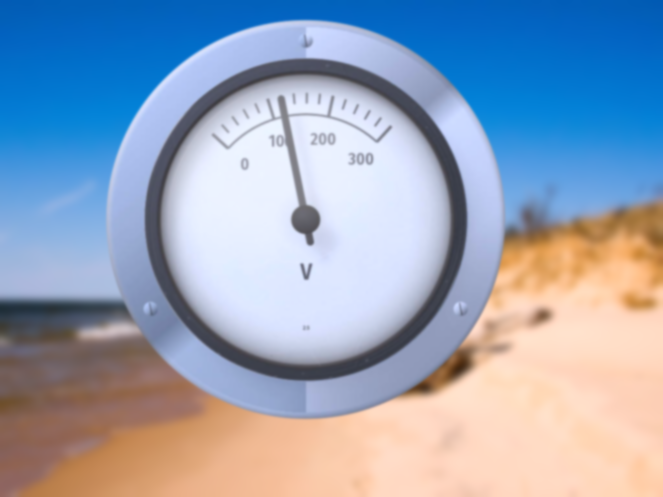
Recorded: value=120 unit=V
